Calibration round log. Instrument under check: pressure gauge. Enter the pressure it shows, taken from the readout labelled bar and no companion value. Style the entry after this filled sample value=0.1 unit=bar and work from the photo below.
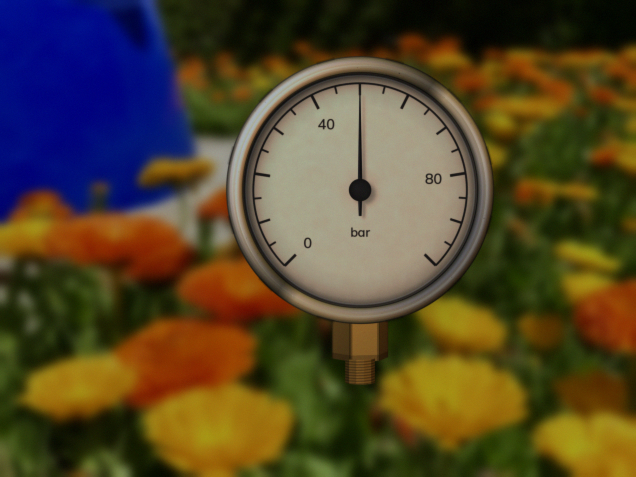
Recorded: value=50 unit=bar
